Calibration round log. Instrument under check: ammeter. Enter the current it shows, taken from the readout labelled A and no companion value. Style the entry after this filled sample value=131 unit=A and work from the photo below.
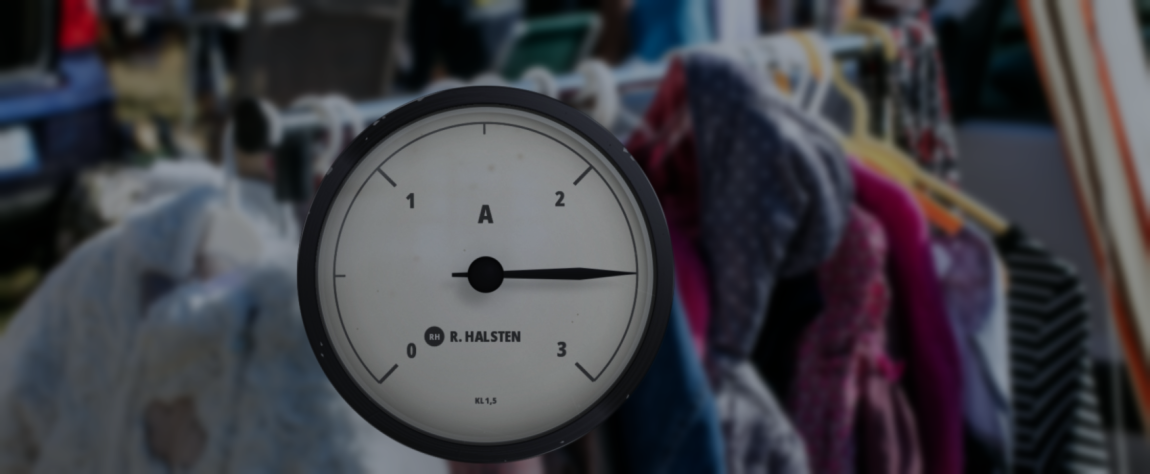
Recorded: value=2.5 unit=A
